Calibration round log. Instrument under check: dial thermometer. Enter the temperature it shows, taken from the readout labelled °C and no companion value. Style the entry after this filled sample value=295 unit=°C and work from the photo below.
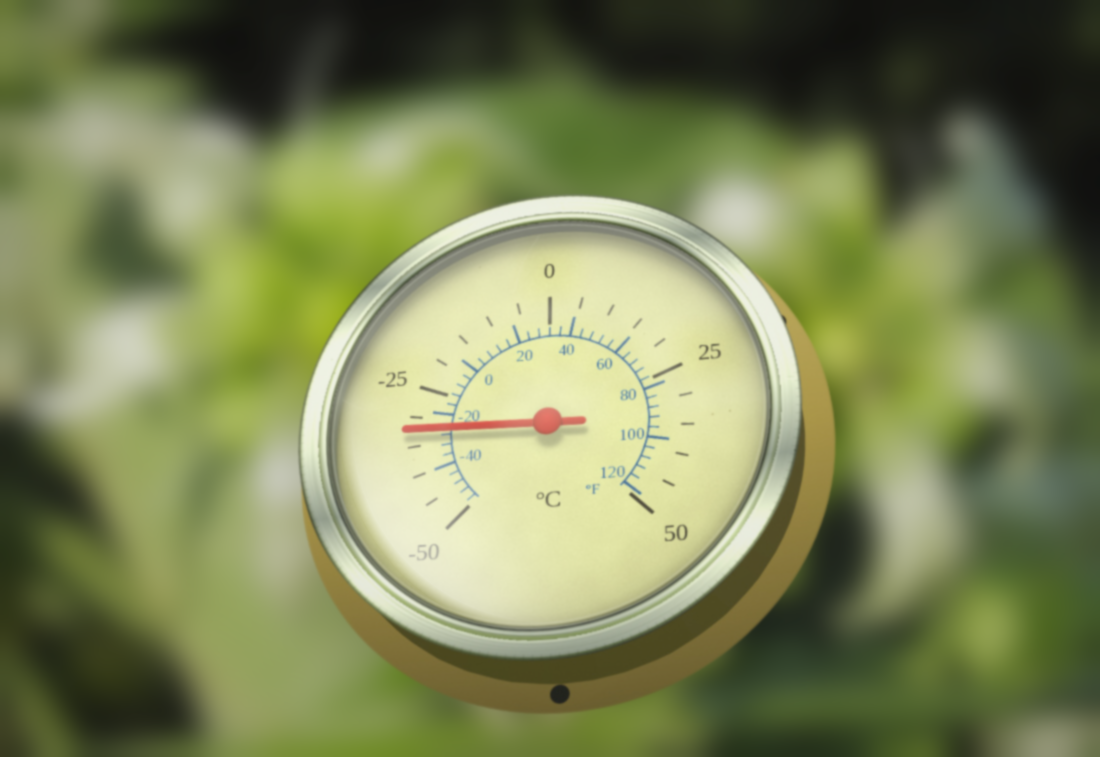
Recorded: value=-32.5 unit=°C
